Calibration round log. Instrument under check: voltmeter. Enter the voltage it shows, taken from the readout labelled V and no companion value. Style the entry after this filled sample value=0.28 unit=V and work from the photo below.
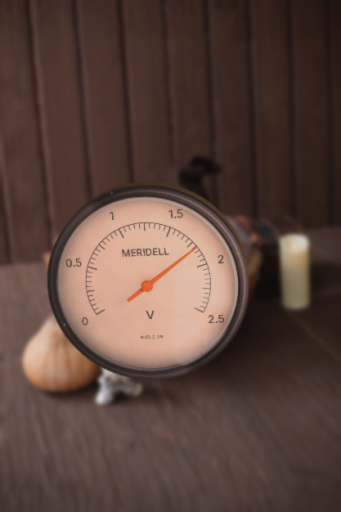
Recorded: value=1.8 unit=V
